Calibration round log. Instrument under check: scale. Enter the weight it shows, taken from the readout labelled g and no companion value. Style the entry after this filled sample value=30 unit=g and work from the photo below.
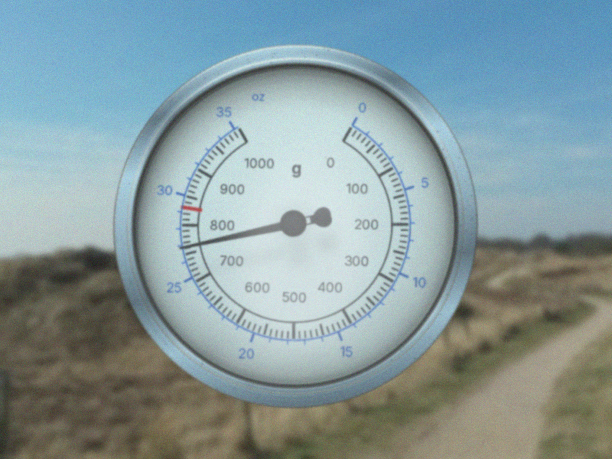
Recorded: value=760 unit=g
